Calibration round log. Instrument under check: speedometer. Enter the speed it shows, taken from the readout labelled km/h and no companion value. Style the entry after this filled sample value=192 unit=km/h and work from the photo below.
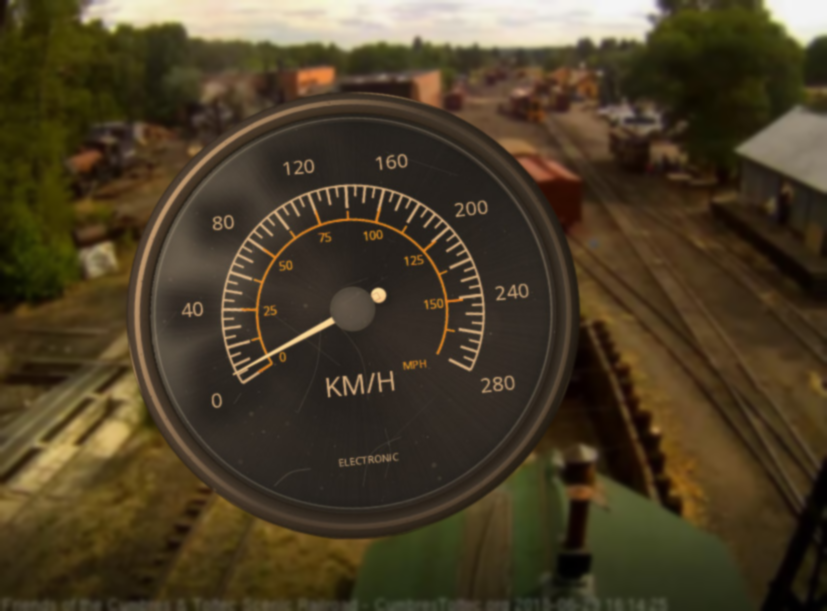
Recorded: value=5 unit=km/h
